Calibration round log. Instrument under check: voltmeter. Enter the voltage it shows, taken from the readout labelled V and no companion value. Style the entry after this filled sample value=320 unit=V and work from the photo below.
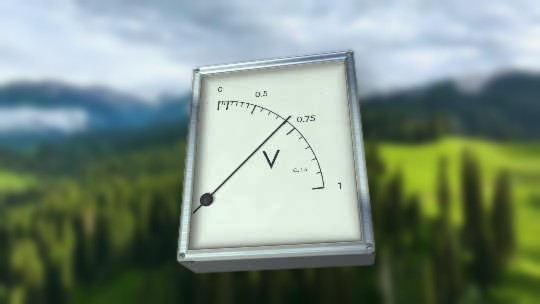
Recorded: value=0.7 unit=V
